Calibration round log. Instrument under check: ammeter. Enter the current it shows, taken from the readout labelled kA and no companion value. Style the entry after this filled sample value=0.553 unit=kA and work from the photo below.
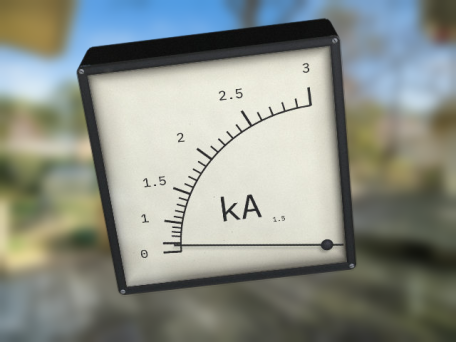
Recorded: value=0.5 unit=kA
